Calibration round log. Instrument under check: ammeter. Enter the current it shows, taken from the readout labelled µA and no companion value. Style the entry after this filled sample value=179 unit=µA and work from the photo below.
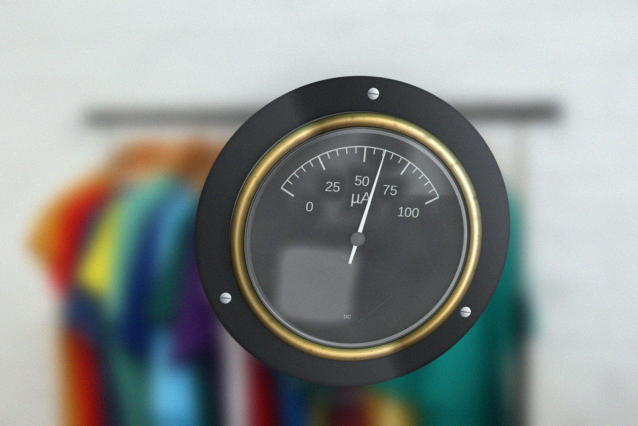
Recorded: value=60 unit=µA
